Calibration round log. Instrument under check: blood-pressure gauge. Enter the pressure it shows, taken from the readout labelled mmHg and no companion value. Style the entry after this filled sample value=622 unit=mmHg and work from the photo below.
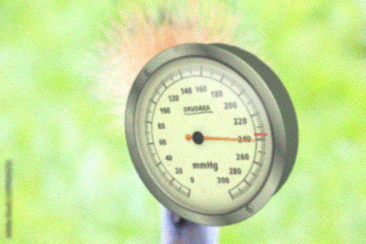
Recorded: value=240 unit=mmHg
